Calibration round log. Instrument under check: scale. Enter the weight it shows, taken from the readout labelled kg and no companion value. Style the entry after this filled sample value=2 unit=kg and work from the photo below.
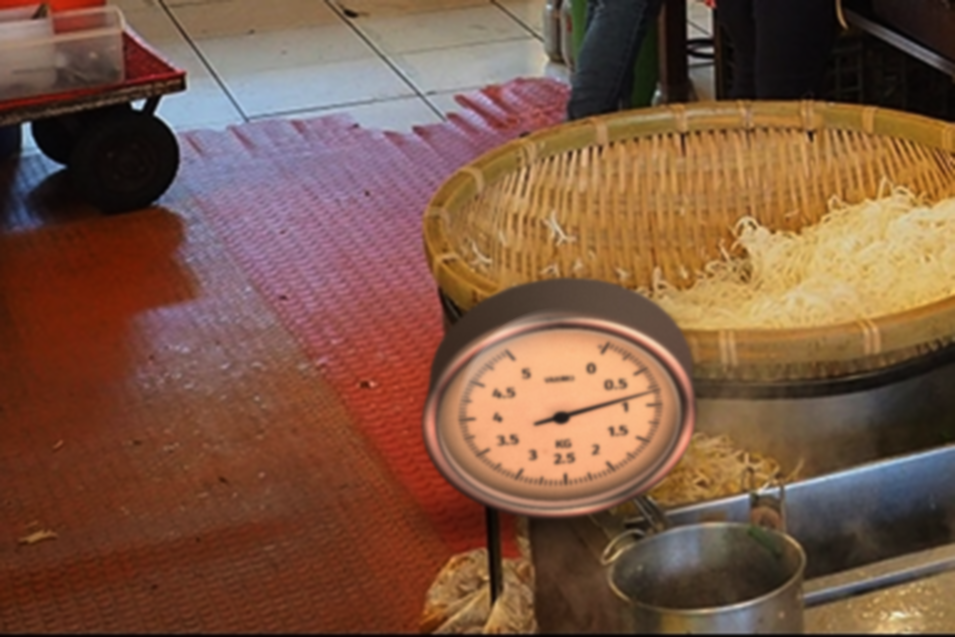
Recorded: value=0.75 unit=kg
